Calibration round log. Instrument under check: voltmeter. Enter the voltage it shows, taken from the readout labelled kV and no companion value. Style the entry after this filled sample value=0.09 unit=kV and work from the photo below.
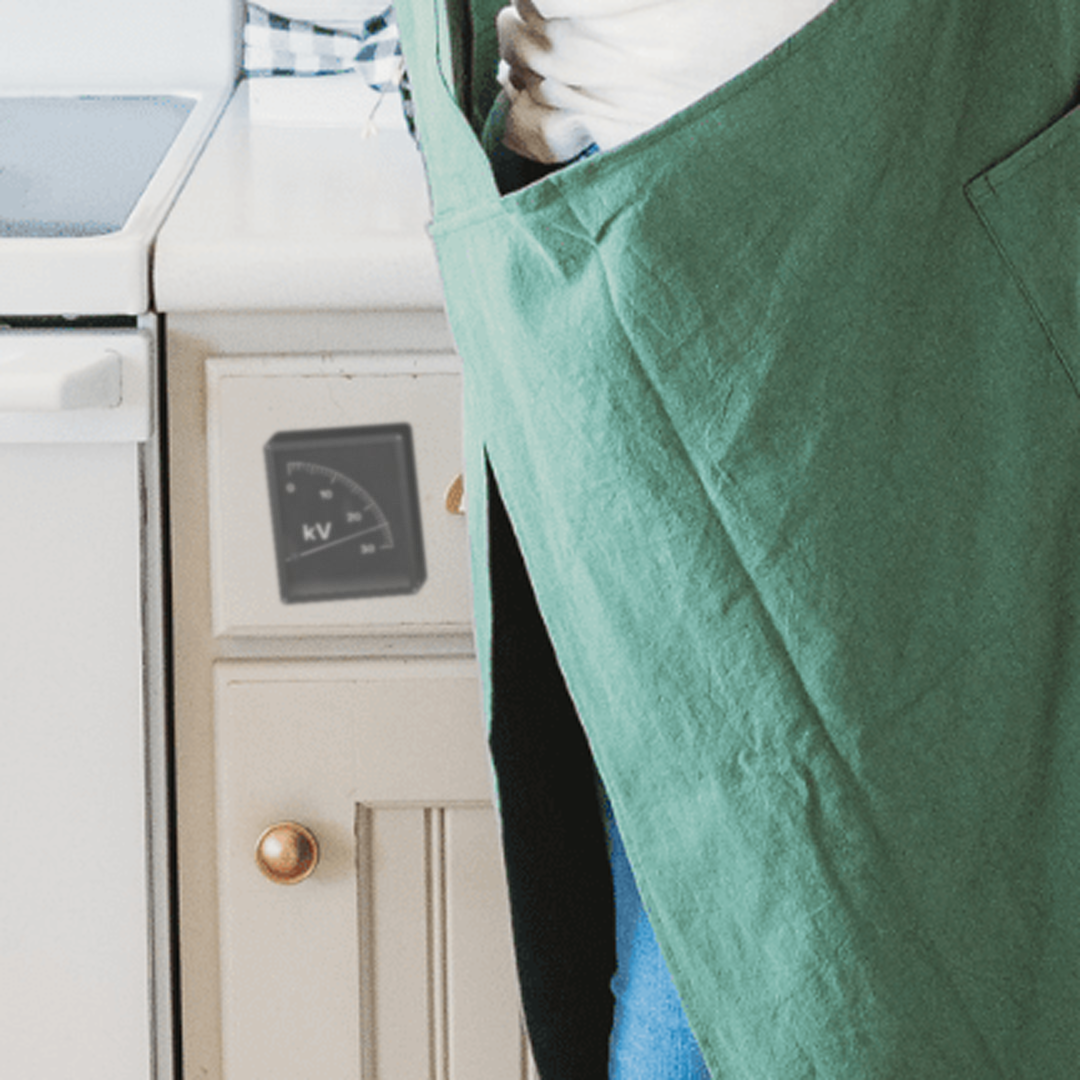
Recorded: value=25 unit=kV
